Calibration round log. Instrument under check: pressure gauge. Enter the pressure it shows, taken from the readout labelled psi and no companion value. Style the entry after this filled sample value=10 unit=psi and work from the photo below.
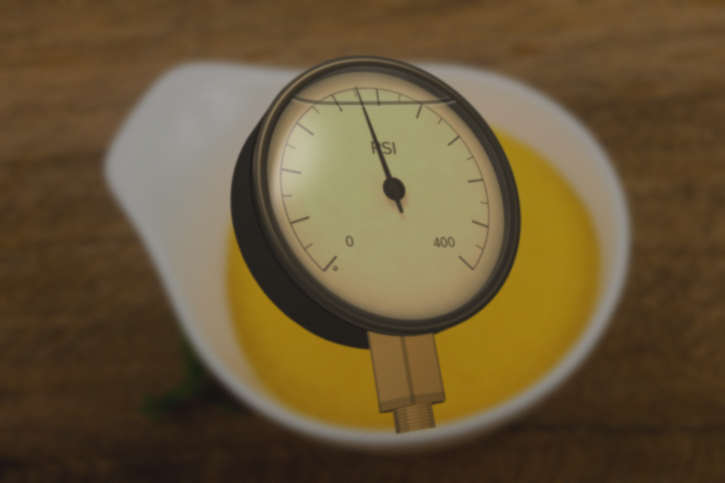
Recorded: value=180 unit=psi
